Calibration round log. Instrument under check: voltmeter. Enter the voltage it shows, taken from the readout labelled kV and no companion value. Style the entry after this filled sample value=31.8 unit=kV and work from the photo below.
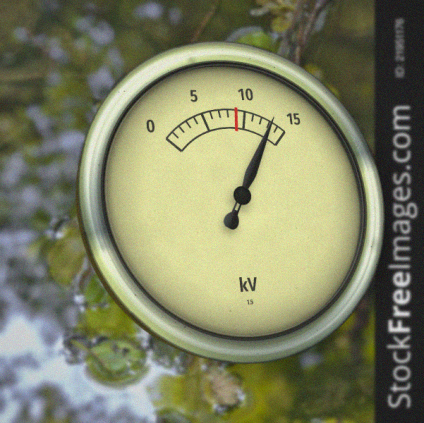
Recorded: value=13 unit=kV
